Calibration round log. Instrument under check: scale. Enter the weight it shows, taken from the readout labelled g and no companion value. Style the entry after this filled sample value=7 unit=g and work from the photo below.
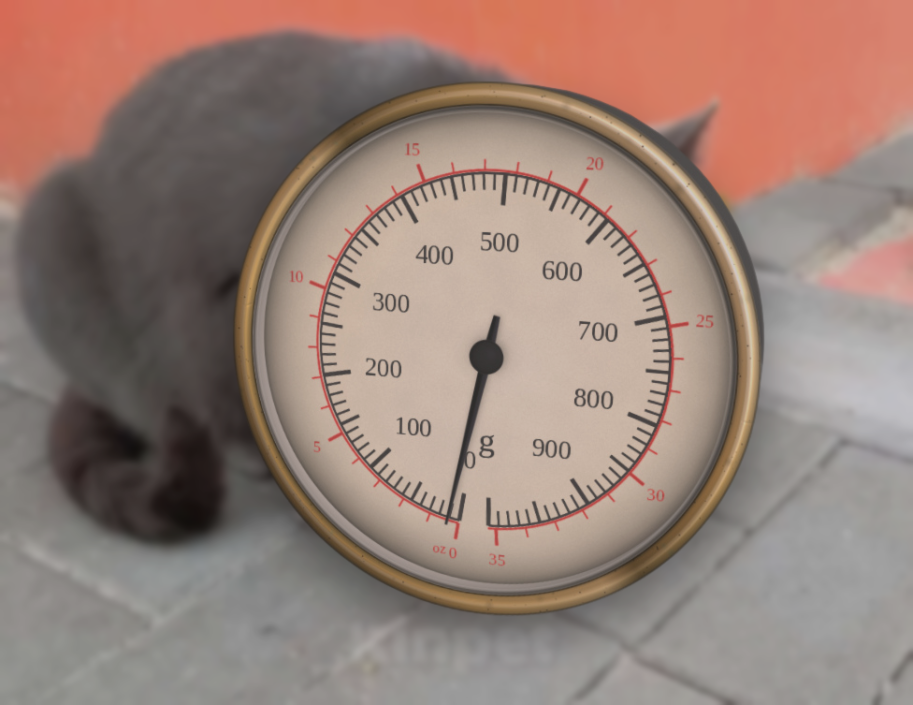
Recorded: value=10 unit=g
